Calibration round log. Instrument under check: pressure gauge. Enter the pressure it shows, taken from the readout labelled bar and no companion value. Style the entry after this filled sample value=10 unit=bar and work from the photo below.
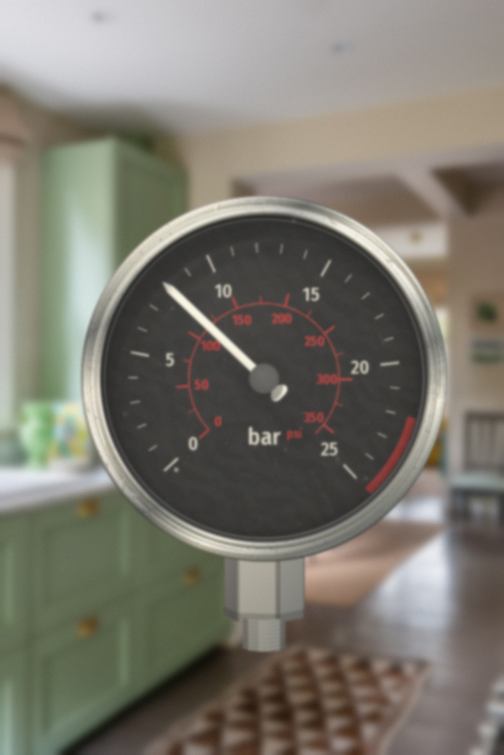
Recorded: value=8 unit=bar
